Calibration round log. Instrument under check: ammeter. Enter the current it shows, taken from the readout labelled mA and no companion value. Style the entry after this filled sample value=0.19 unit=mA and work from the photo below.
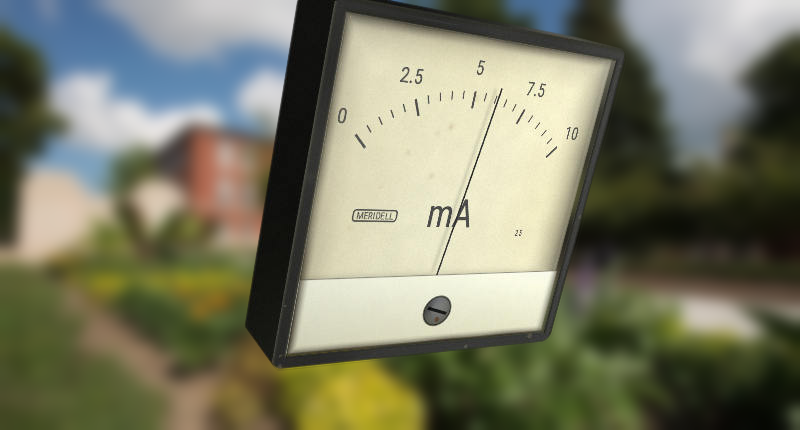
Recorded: value=6 unit=mA
